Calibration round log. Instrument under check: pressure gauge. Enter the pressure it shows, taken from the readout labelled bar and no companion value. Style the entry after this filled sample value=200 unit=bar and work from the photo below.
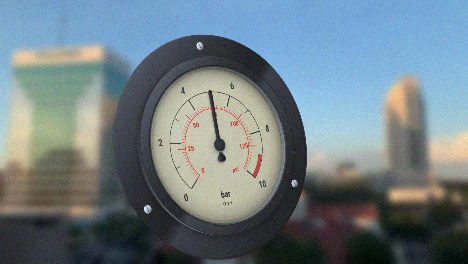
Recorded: value=5 unit=bar
